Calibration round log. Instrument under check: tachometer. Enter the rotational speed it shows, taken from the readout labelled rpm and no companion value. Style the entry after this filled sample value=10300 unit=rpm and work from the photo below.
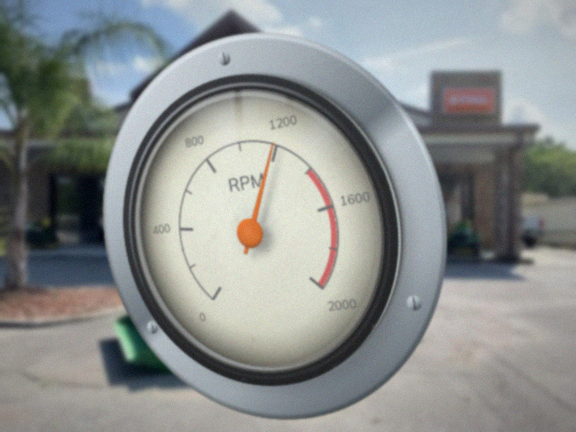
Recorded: value=1200 unit=rpm
